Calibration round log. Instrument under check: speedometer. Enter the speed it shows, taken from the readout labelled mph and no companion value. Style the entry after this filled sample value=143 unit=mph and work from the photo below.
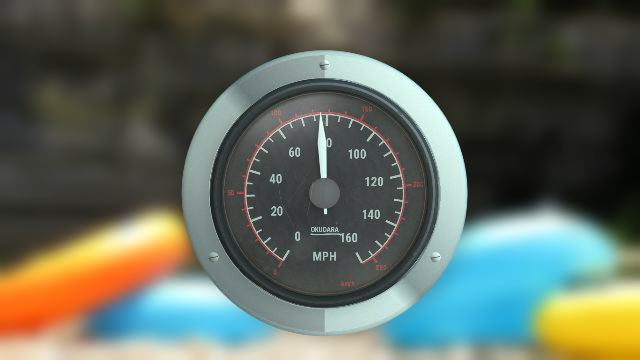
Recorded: value=77.5 unit=mph
